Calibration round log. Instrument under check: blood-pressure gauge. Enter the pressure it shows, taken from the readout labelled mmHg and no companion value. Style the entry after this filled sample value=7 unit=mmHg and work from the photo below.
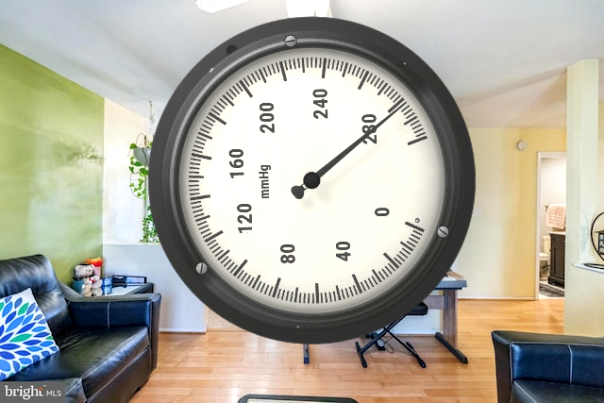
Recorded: value=282 unit=mmHg
